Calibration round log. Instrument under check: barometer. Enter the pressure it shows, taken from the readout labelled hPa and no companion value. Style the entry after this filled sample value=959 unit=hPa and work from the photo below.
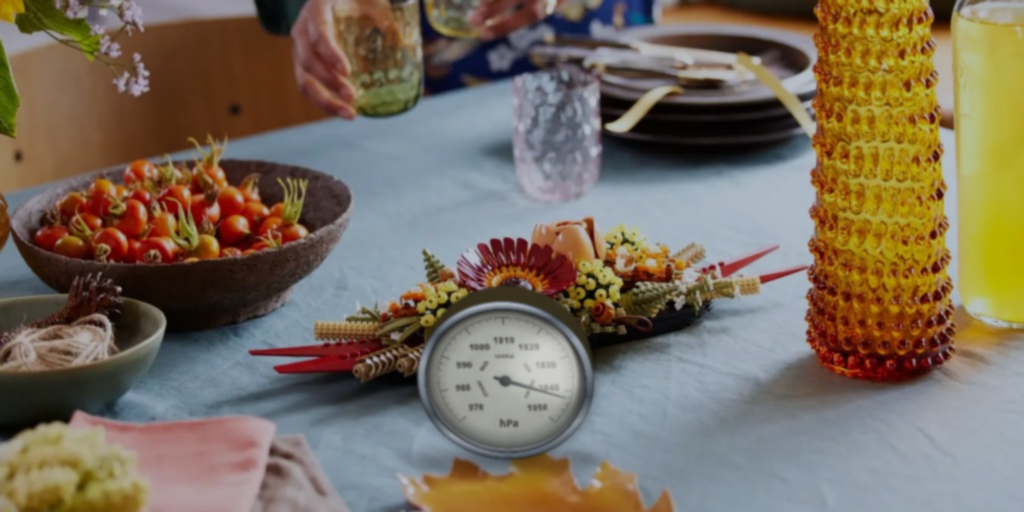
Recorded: value=1042 unit=hPa
